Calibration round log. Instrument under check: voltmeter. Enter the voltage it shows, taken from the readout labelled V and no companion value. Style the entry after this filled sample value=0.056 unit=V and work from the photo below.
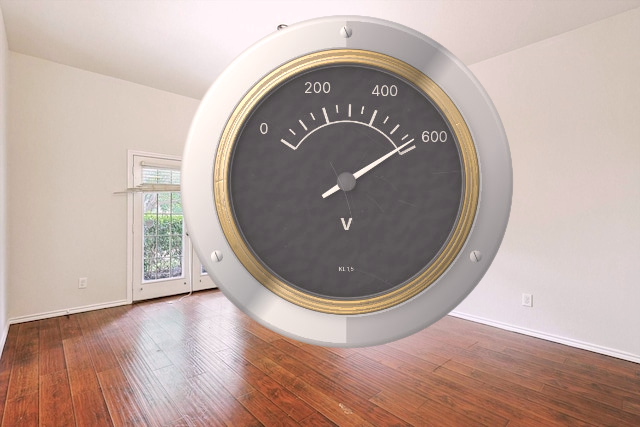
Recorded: value=575 unit=V
